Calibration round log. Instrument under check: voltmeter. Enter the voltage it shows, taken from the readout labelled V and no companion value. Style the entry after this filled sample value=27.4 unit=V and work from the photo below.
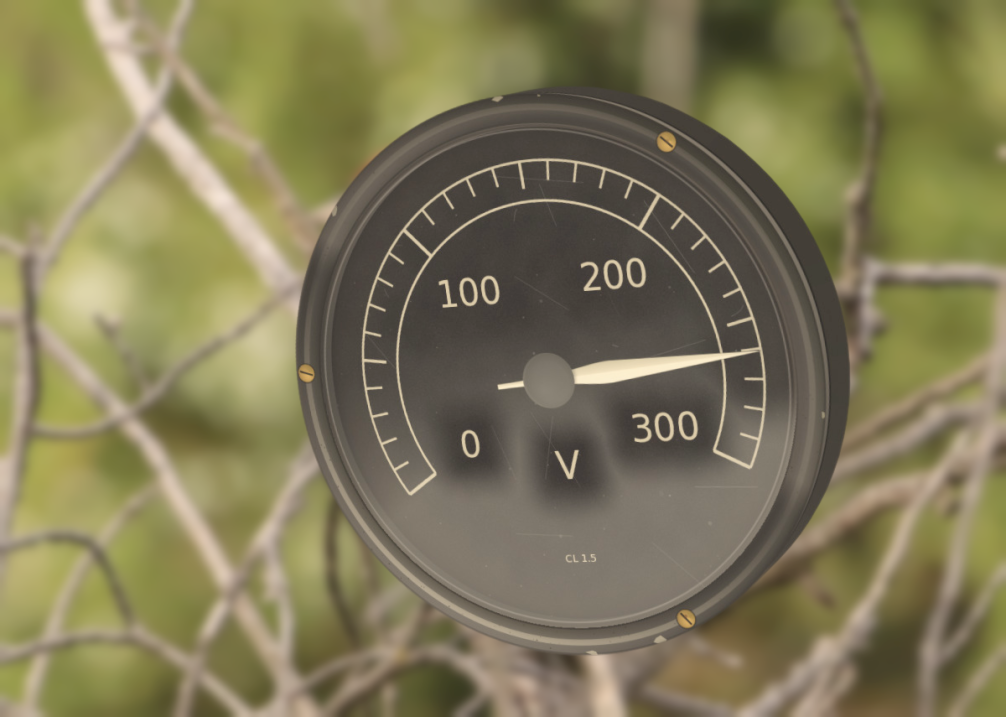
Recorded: value=260 unit=V
